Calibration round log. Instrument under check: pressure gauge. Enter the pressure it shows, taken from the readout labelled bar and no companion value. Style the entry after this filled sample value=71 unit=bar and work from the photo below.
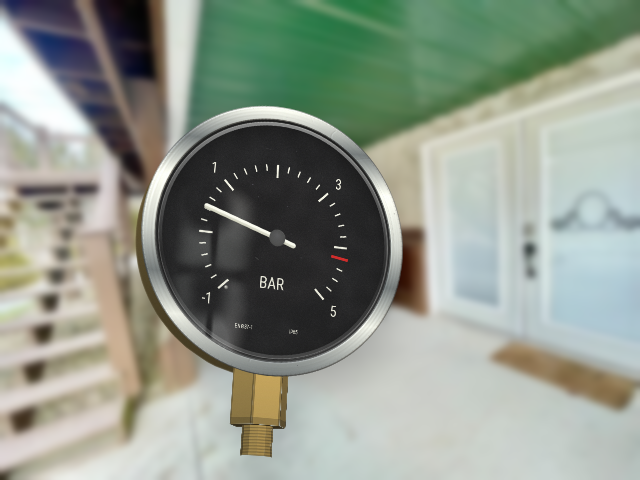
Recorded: value=0.4 unit=bar
